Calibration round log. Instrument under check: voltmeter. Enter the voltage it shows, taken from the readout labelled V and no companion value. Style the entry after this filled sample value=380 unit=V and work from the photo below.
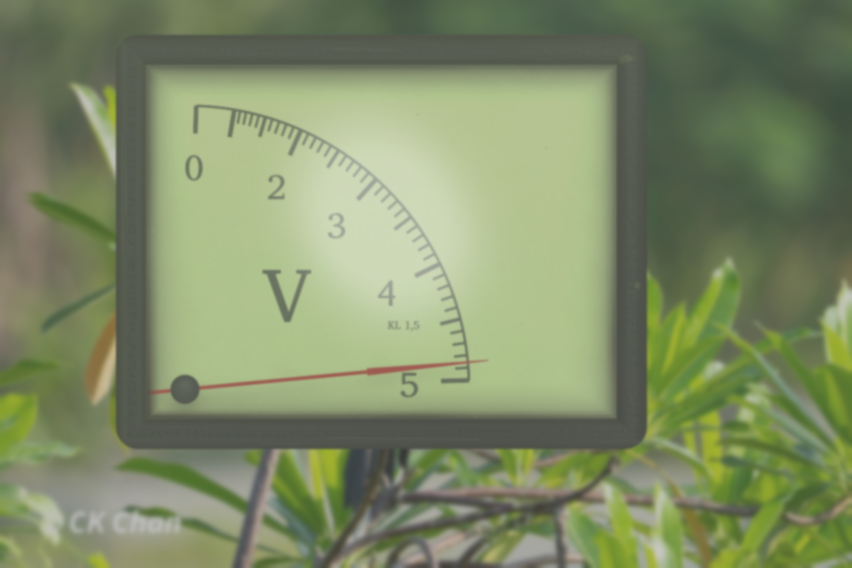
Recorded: value=4.85 unit=V
